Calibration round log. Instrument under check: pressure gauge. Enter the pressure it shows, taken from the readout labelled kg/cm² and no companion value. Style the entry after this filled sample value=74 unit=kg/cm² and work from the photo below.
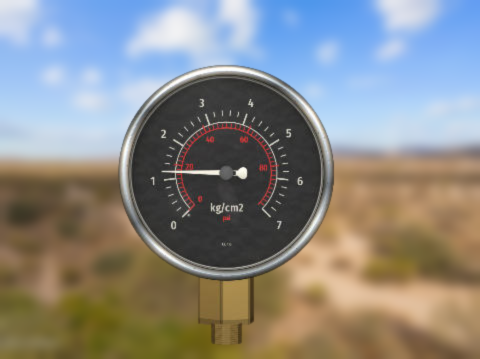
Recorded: value=1.2 unit=kg/cm²
